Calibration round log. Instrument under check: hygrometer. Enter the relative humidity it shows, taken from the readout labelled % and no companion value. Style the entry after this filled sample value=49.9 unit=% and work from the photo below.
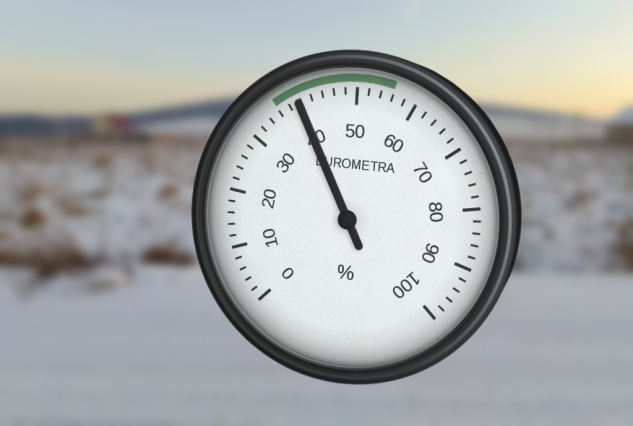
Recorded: value=40 unit=%
